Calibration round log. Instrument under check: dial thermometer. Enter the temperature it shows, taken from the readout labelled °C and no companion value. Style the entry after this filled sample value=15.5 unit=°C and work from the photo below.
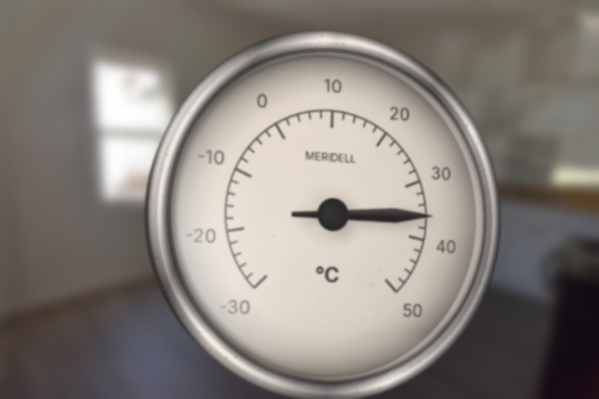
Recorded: value=36 unit=°C
